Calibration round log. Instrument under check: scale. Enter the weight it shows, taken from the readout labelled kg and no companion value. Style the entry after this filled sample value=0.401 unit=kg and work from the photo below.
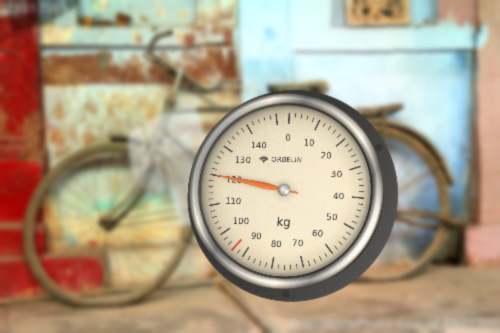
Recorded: value=120 unit=kg
